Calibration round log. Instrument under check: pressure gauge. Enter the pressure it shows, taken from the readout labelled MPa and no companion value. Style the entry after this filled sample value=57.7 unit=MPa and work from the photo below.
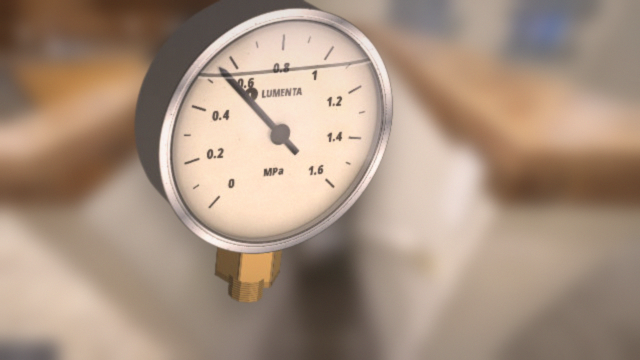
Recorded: value=0.55 unit=MPa
